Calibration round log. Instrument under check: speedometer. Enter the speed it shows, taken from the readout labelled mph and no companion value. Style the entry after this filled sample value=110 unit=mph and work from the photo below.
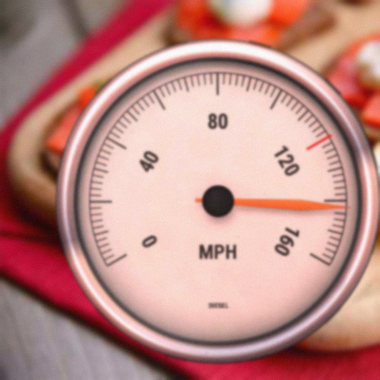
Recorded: value=142 unit=mph
